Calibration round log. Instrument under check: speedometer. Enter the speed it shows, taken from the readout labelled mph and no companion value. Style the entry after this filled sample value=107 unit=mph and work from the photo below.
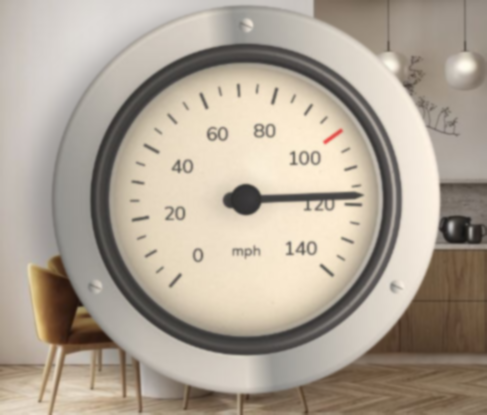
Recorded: value=117.5 unit=mph
